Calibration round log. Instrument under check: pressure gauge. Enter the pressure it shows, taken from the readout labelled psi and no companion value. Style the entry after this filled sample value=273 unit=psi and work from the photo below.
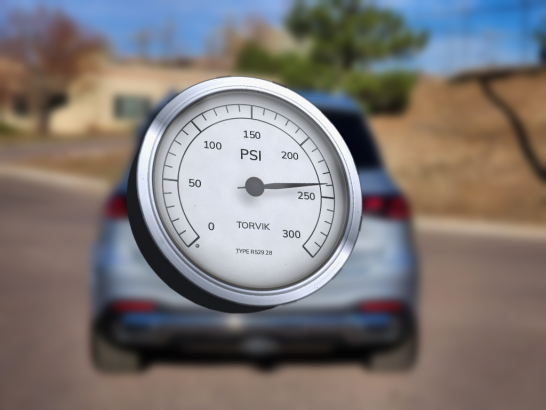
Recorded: value=240 unit=psi
